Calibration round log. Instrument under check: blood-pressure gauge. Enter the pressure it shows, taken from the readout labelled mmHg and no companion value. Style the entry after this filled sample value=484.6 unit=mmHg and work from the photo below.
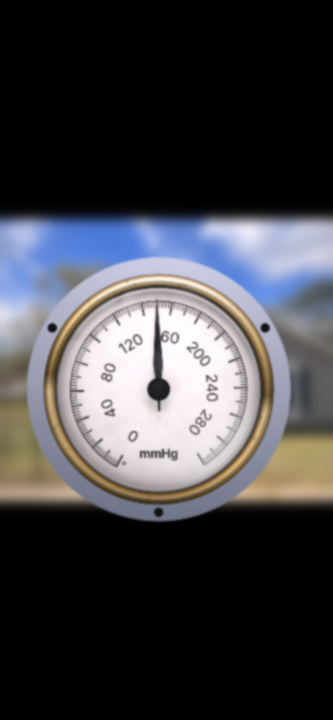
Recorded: value=150 unit=mmHg
